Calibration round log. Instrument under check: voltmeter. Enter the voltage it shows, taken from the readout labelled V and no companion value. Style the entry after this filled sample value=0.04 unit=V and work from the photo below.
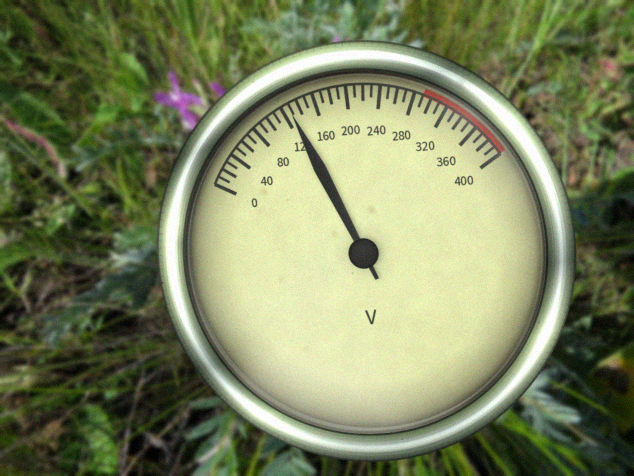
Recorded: value=130 unit=V
